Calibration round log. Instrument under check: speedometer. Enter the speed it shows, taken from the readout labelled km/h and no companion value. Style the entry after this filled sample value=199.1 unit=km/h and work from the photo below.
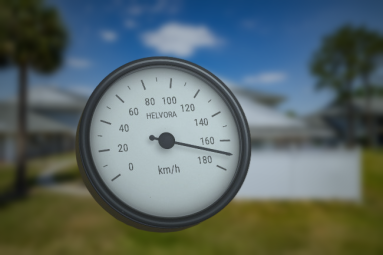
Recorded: value=170 unit=km/h
